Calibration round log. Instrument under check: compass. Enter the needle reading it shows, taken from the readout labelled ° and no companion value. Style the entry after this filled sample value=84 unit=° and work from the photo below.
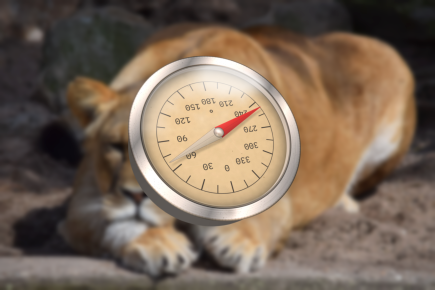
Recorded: value=247.5 unit=°
